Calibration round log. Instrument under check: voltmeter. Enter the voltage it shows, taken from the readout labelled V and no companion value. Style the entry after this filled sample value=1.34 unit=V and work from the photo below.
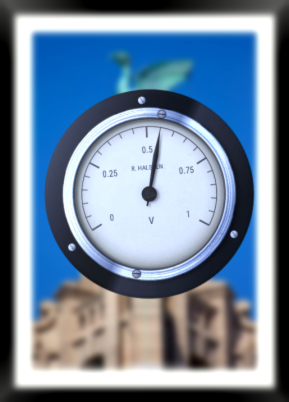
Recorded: value=0.55 unit=V
